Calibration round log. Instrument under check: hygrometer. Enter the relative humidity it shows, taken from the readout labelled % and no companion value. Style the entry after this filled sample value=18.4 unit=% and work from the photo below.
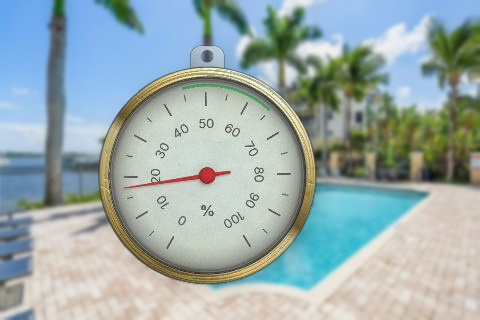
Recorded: value=17.5 unit=%
